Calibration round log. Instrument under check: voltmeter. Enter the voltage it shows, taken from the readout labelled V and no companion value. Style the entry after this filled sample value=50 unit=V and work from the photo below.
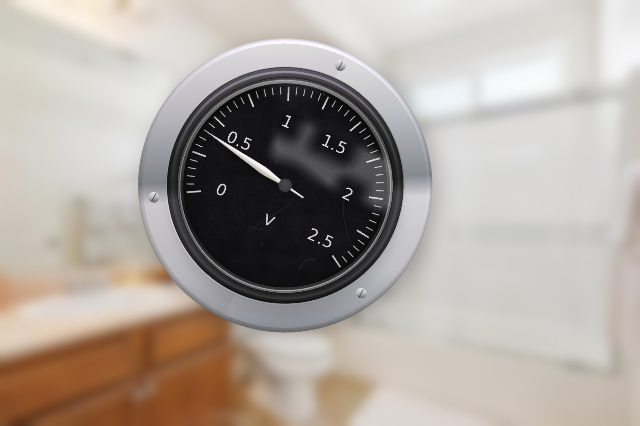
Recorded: value=0.4 unit=V
